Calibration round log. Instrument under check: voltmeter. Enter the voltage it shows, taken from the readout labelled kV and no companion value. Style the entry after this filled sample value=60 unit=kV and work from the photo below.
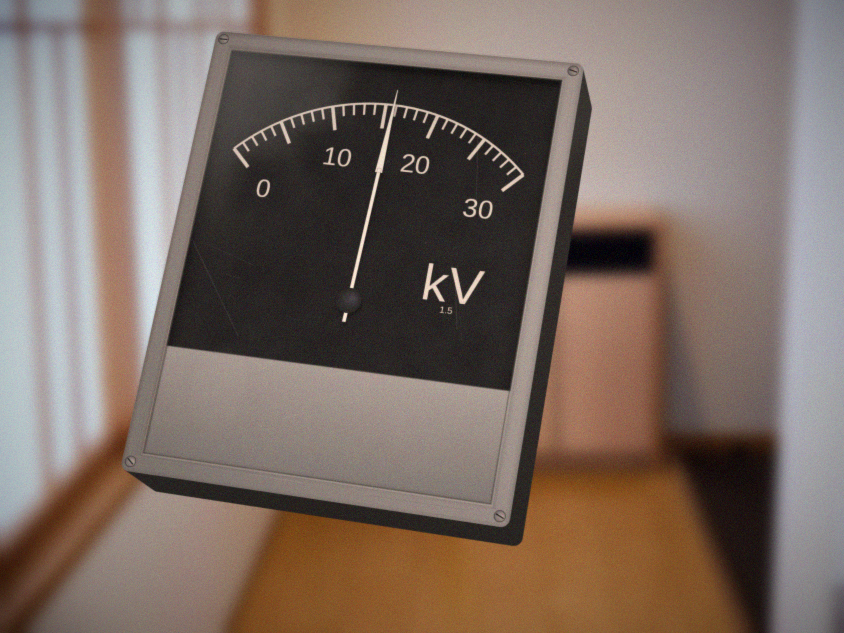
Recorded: value=16 unit=kV
